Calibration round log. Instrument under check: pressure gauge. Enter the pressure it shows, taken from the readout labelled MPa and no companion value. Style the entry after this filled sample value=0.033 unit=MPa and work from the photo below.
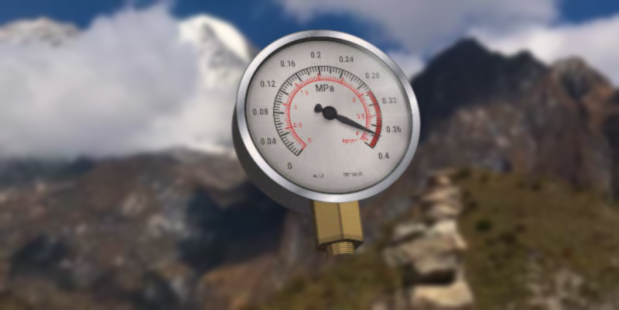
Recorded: value=0.38 unit=MPa
